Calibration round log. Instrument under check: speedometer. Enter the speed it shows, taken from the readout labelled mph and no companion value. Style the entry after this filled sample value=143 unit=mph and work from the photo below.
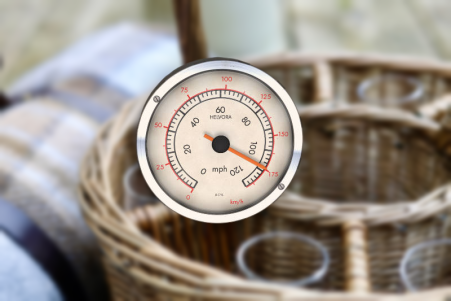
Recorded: value=108 unit=mph
